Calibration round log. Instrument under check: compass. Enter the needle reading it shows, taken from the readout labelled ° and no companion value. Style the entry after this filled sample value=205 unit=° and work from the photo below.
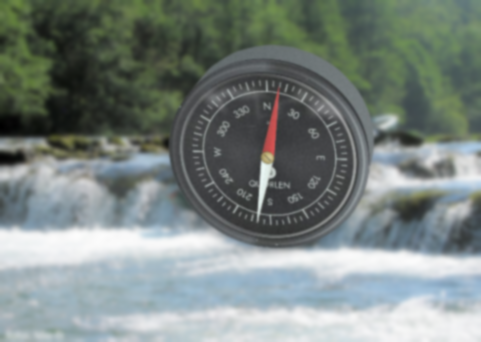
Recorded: value=10 unit=°
